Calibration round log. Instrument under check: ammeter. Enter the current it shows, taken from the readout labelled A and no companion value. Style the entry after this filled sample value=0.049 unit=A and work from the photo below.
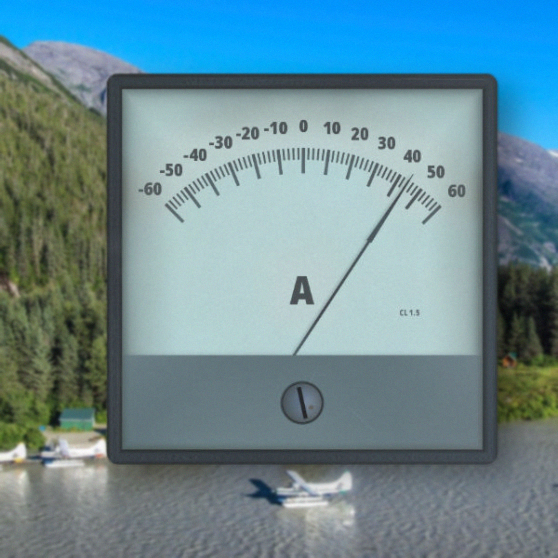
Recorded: value=44 unit=A
